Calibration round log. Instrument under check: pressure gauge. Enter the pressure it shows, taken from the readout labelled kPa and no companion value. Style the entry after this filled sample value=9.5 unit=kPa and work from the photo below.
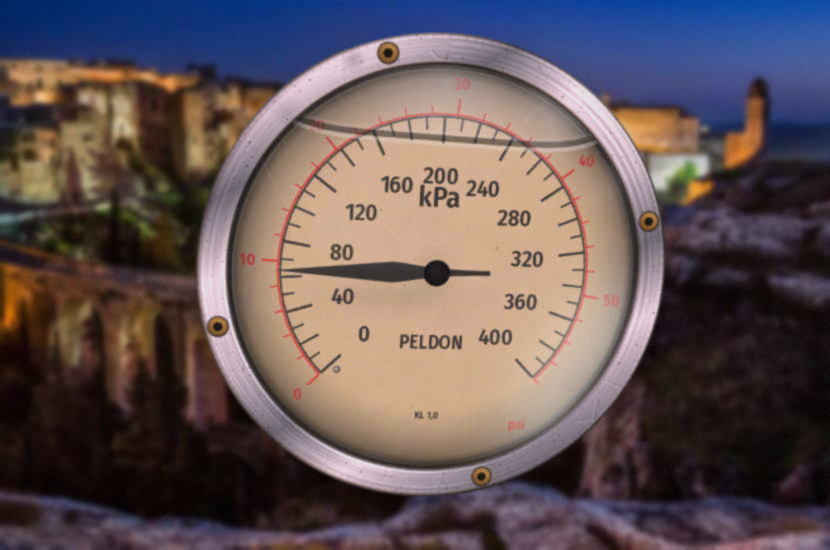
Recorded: value=65 unit=kPa
